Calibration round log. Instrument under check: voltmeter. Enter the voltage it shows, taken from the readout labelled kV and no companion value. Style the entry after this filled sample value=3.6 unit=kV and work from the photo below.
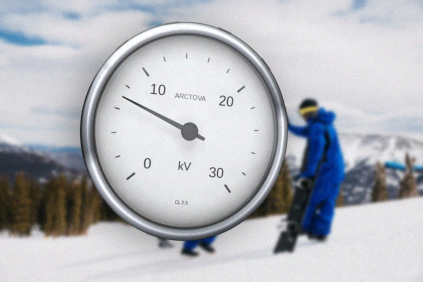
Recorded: value=7 unit=kV
